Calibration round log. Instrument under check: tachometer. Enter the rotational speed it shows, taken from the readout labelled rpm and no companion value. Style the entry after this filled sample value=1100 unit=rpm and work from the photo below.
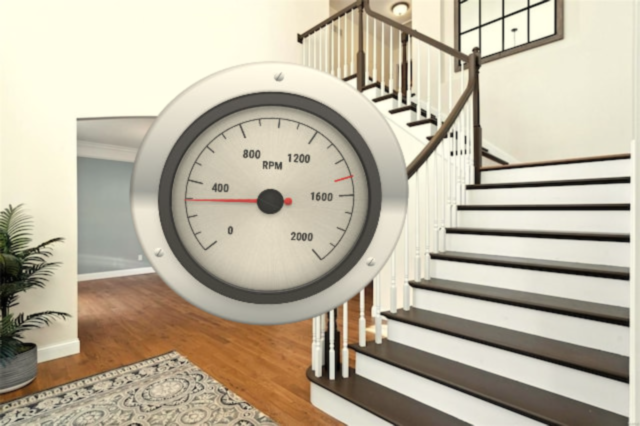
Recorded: value=300 unit=rpm
